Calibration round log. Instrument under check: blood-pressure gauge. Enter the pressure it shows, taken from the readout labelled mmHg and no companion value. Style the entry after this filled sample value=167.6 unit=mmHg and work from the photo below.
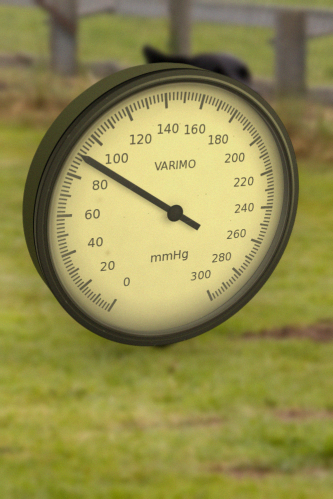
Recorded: value=90 unit=mmHg
